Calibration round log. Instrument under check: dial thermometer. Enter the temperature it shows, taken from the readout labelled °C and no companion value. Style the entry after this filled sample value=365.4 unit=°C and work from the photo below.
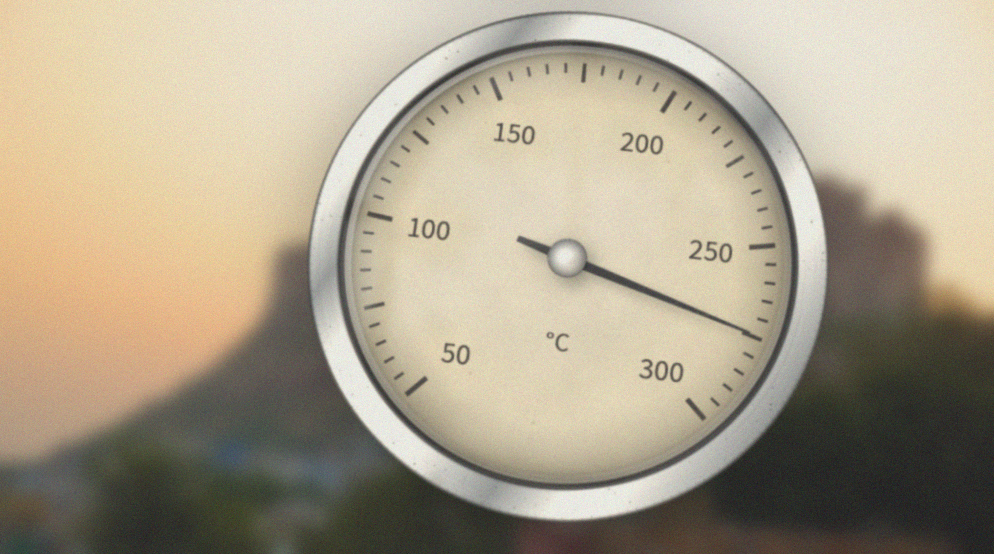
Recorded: value=275 unit=°C
